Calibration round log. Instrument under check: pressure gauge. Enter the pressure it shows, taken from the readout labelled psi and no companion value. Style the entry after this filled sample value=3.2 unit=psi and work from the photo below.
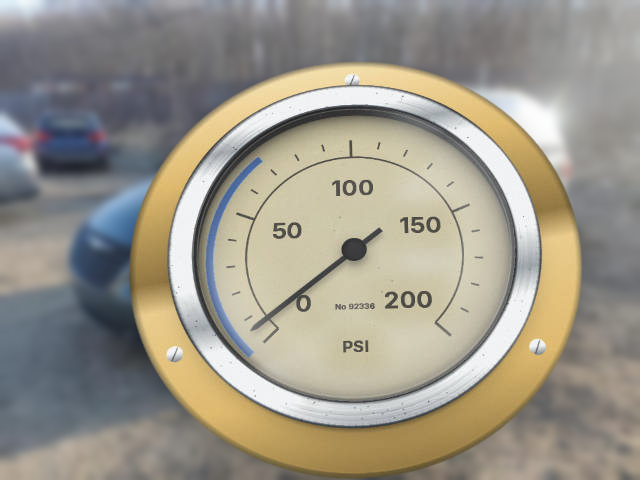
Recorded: value=5 unit=psi
